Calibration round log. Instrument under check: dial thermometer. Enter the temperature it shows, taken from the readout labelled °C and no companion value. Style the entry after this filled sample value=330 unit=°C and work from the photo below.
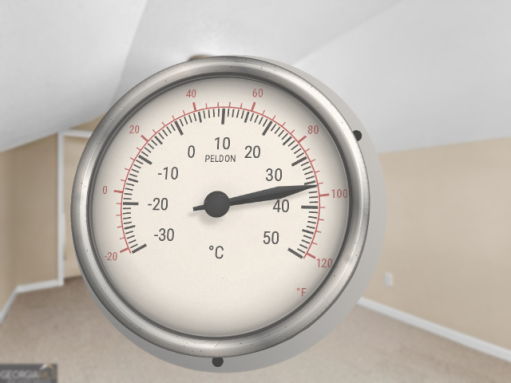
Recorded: value=36 unit=°C
